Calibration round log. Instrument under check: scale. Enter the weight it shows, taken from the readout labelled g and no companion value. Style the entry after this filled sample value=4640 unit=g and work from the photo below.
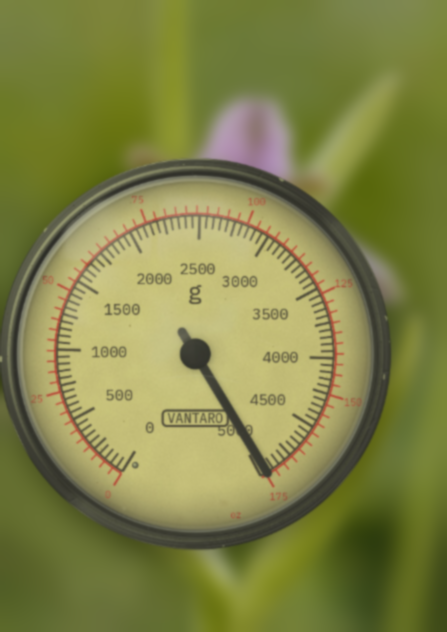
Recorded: value=4950 unit=g
